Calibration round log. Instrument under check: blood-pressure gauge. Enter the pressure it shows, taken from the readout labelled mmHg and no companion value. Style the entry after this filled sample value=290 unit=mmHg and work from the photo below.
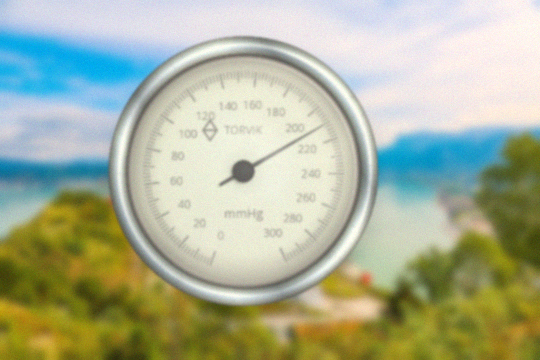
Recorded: value=210 unit=mmHg
